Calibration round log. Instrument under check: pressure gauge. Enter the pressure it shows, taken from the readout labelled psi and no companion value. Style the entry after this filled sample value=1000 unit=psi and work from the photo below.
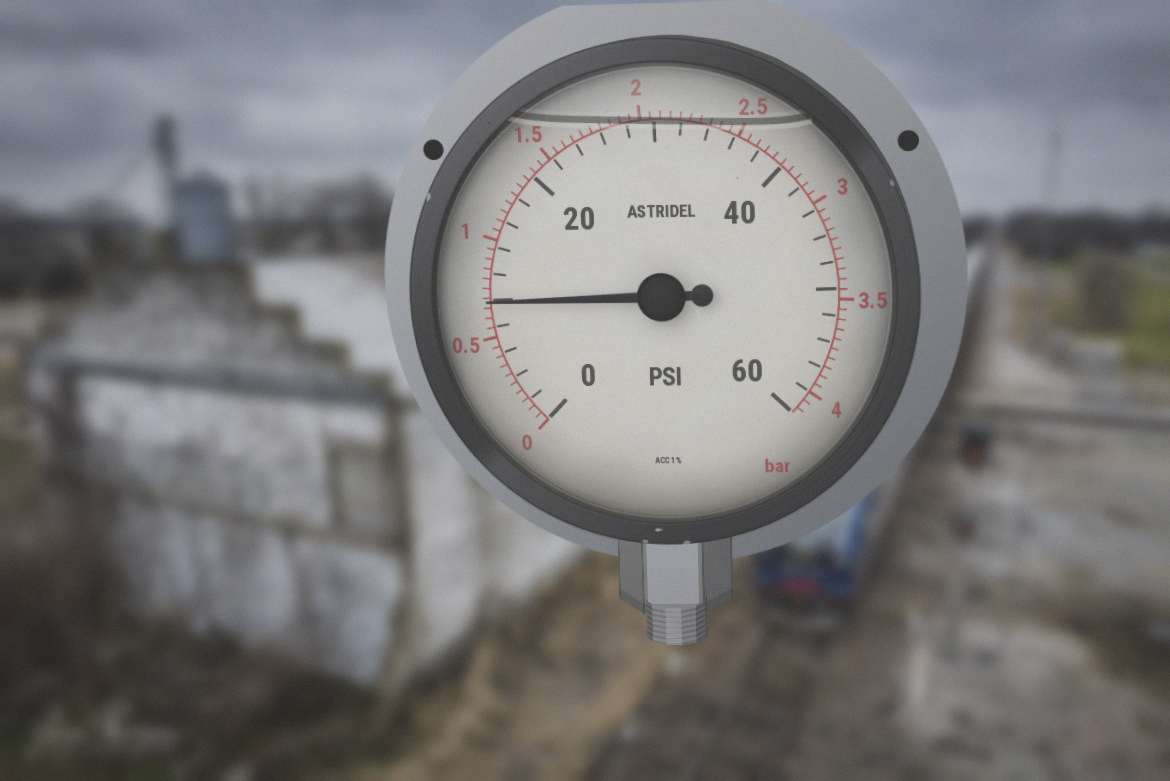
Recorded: value=10 unit=psi
